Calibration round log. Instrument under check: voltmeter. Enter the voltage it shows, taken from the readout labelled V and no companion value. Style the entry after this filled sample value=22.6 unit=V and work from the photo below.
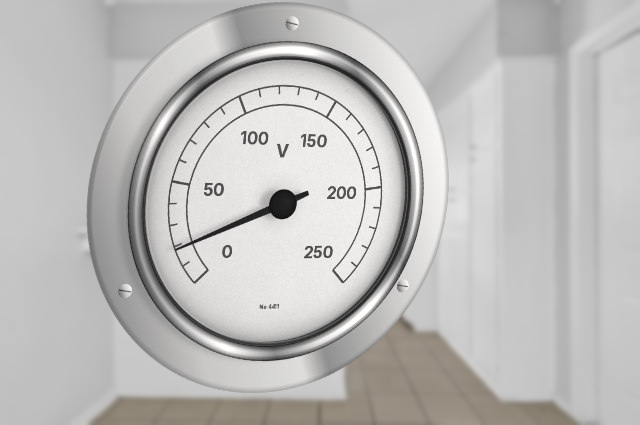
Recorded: value=20 unit=V
